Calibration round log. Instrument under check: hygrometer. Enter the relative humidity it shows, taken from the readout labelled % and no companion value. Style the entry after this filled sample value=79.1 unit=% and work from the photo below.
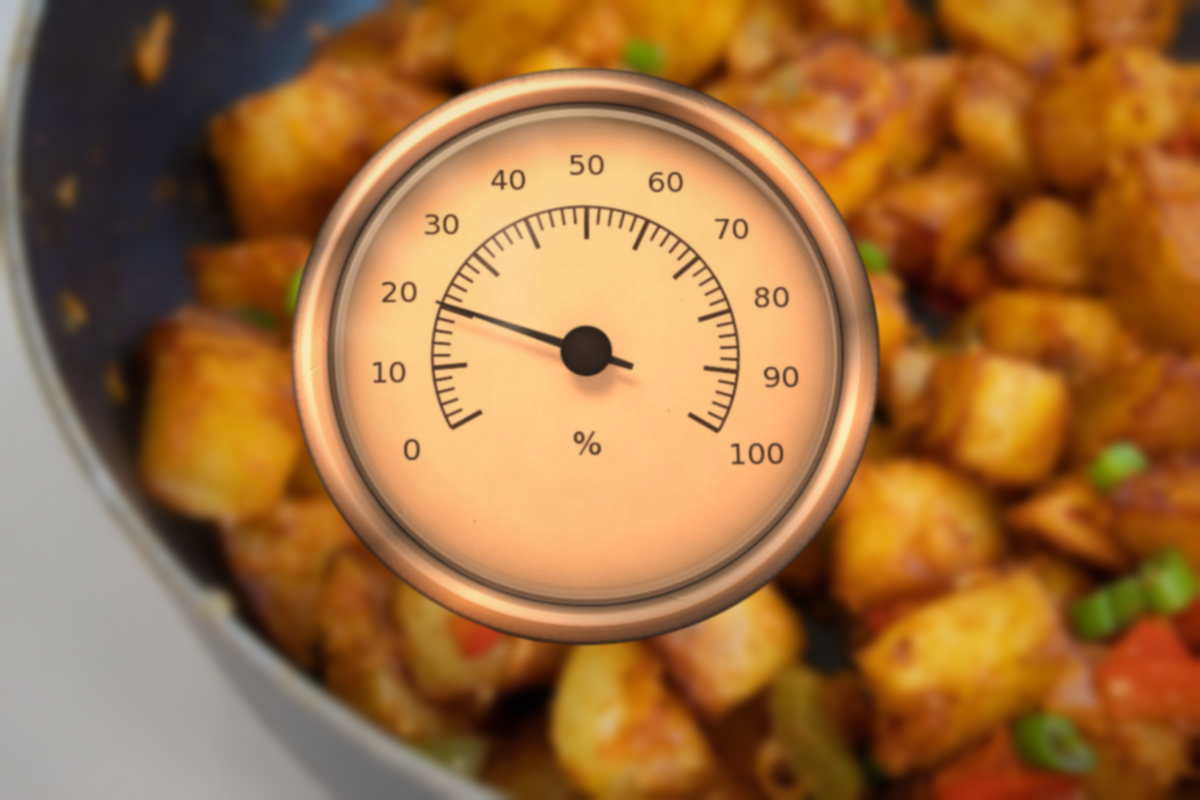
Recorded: value=20 unit=%
